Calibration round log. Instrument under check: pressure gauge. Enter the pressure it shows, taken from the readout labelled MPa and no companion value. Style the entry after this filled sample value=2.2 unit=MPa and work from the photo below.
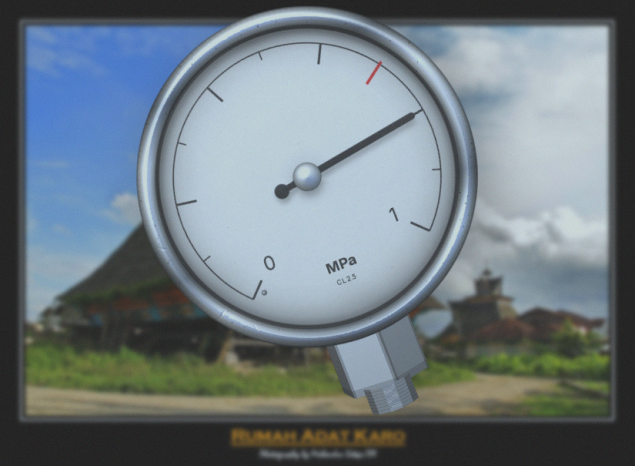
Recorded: value=0.8 unit=MPa
